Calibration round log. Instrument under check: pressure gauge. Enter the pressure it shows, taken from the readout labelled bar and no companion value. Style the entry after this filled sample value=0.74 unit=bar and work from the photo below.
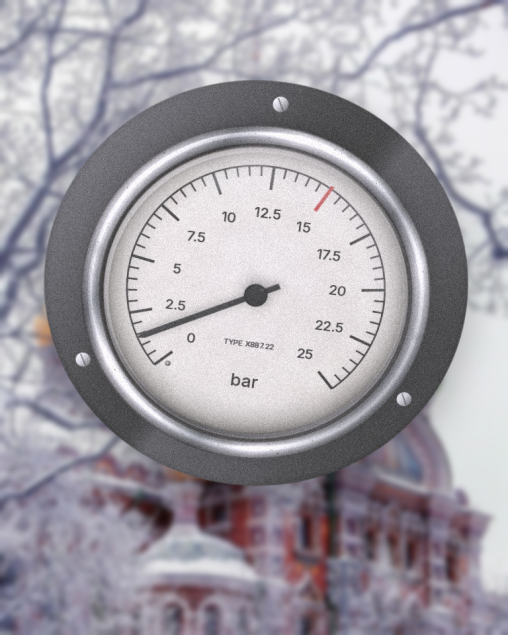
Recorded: value=1.5 unit=bar
